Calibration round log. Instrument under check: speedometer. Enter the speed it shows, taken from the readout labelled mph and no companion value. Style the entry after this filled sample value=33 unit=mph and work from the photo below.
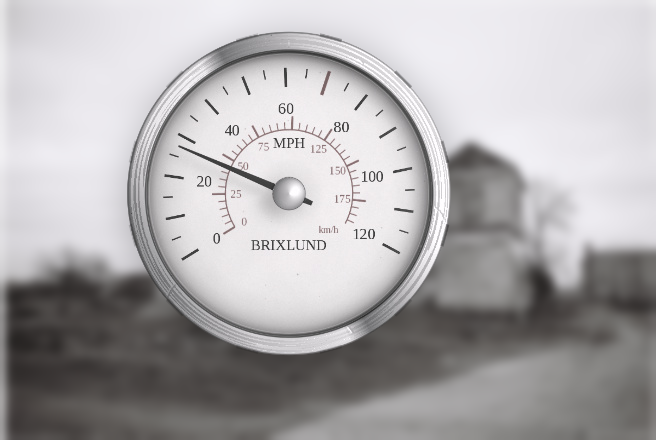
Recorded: value=27.5 unit=mph
